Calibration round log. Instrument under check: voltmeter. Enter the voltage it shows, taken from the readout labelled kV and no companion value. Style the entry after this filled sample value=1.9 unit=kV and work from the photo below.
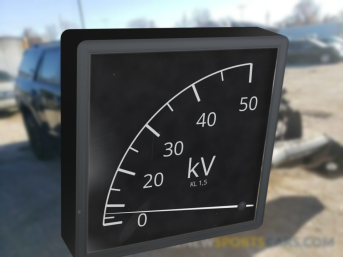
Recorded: value=7.5 unit=kV
